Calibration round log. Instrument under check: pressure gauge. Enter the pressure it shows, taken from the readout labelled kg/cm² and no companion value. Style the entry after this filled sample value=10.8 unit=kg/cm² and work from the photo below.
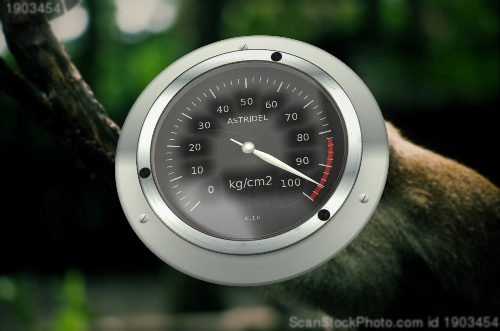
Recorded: value=96 unit=kg/cm²
